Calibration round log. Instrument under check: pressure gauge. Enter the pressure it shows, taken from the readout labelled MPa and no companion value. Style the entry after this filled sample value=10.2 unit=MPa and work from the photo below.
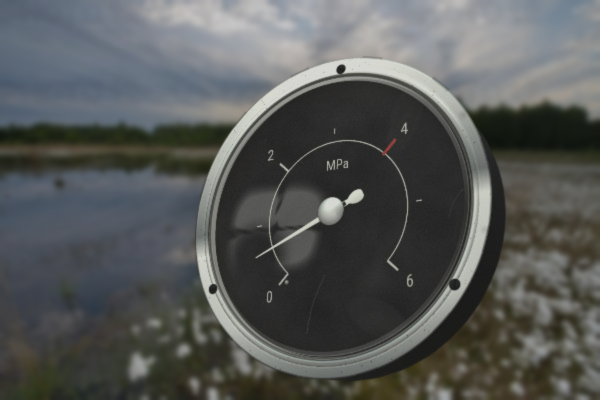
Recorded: value=0.5 unit=MPa
